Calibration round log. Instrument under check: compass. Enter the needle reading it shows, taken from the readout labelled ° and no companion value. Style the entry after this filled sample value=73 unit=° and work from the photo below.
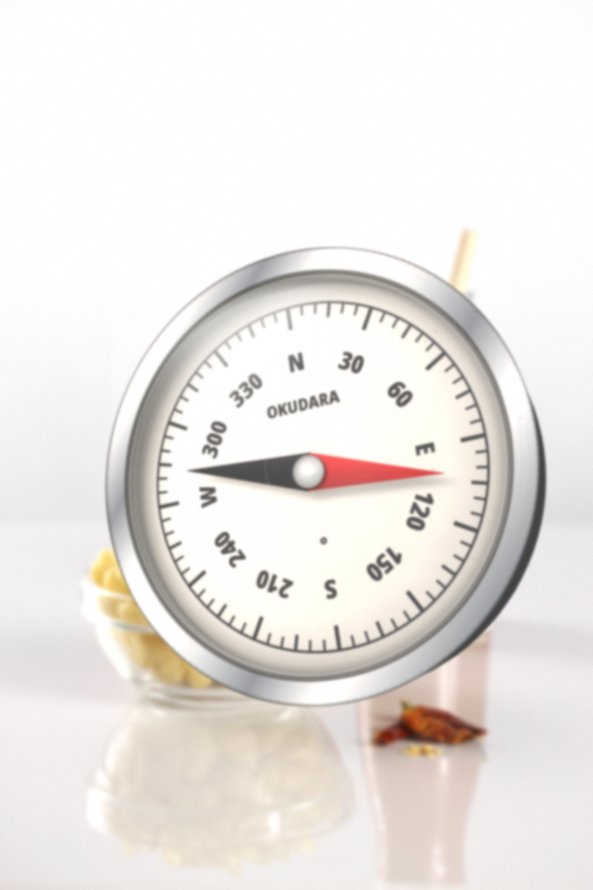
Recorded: value=102.5 unit=°
